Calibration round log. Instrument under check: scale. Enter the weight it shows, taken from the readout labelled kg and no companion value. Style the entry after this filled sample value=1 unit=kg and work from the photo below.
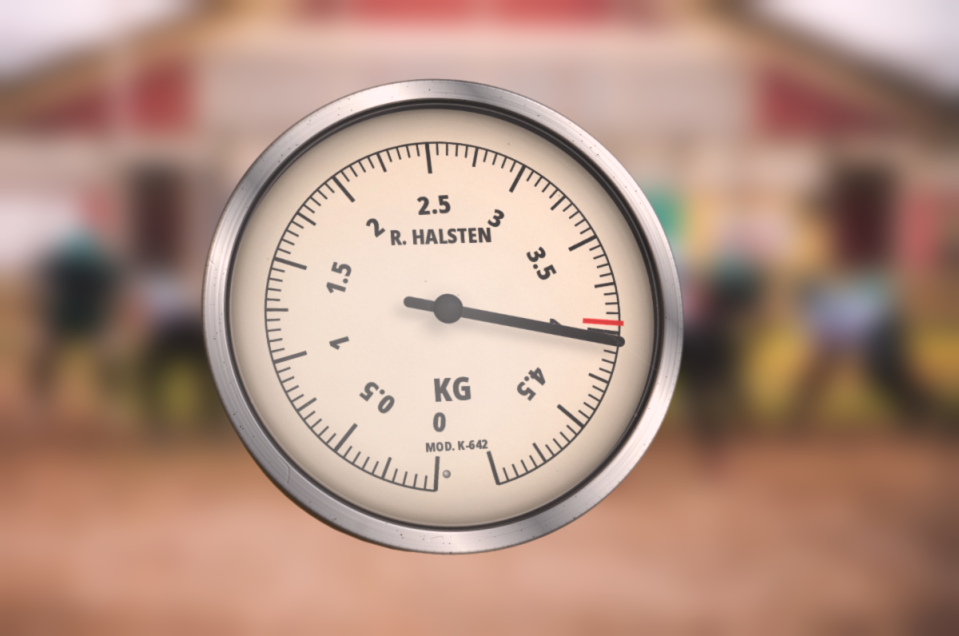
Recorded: value=4.05 unit=kg
